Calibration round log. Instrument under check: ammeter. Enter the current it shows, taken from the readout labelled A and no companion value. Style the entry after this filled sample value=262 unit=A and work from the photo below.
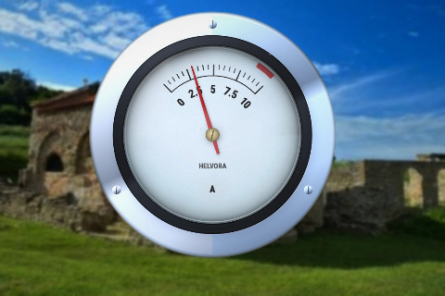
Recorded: value=3 unit=A
